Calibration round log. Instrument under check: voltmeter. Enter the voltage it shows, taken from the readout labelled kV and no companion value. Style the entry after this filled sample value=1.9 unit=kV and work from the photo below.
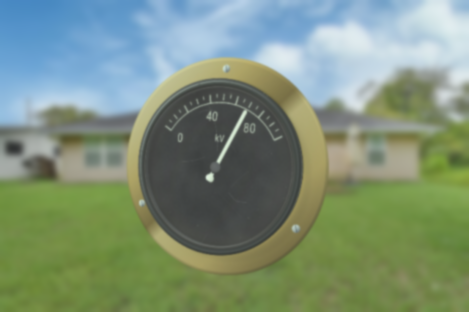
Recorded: value=70 unit=kV
